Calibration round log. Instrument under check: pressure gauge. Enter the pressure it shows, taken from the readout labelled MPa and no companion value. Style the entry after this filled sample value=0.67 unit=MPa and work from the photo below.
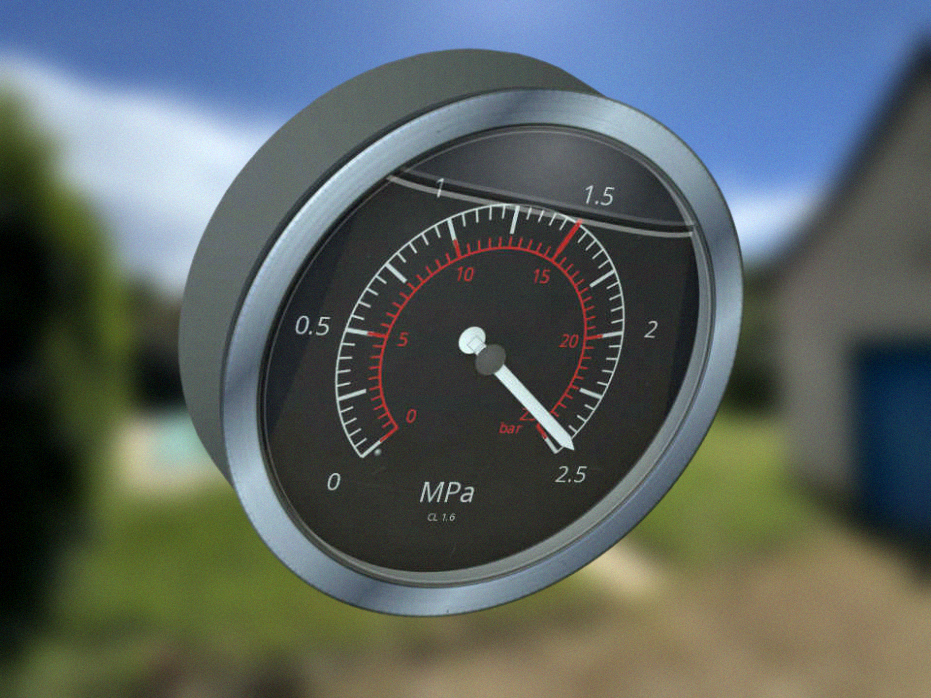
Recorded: value=2.45 unit=MPa
